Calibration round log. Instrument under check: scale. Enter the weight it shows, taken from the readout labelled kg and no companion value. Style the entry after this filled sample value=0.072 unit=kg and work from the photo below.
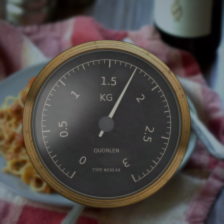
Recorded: value=1.75 unit=kg
